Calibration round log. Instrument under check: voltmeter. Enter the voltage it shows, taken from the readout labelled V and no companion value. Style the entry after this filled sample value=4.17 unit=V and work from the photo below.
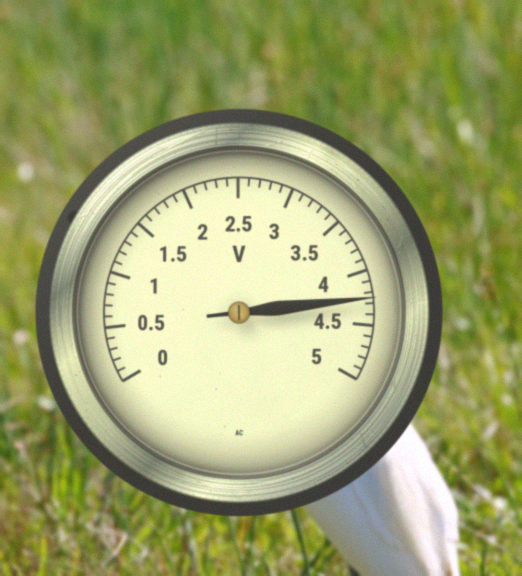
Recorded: value=4.25 unit=V
